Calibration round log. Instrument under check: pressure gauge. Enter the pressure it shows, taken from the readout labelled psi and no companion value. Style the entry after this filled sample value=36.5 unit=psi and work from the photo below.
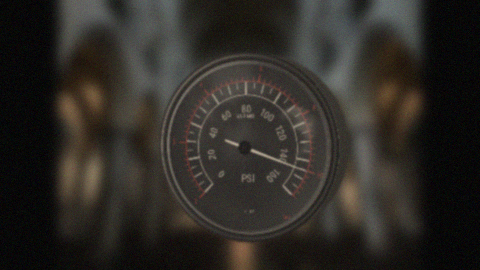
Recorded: value=145 unit=psi
